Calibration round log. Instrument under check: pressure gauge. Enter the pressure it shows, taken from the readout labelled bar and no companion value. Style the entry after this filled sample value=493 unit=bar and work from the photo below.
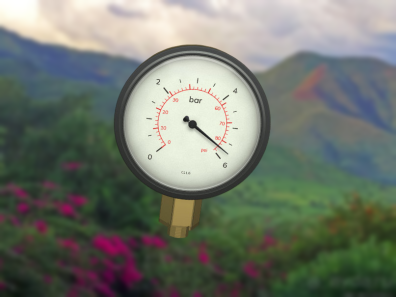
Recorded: value=5.75 unit=bar
